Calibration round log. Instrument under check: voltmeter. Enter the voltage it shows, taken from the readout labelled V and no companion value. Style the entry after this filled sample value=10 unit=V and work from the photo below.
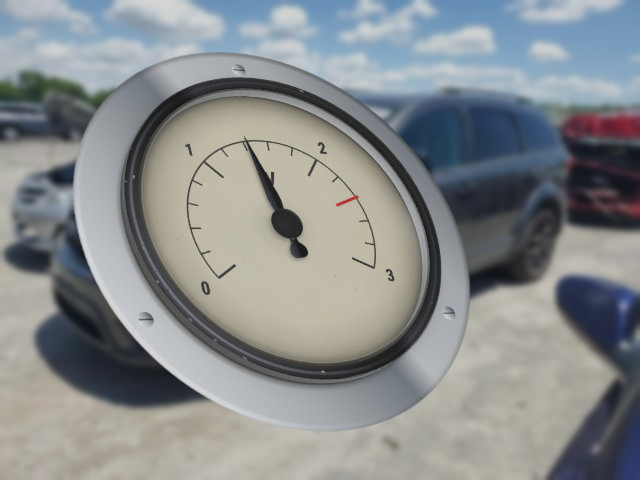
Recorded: value=1.4 unit=V
